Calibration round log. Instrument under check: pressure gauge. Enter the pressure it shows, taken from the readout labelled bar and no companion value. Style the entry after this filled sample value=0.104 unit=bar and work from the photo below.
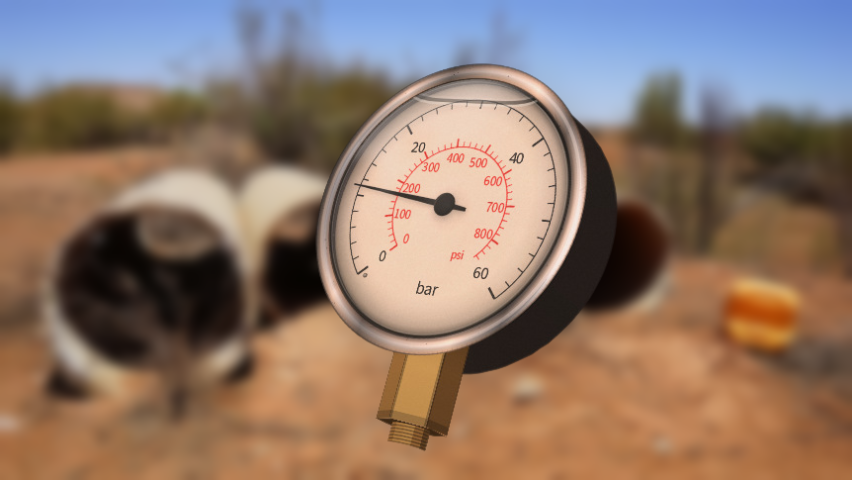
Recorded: value=11 unit=bar
